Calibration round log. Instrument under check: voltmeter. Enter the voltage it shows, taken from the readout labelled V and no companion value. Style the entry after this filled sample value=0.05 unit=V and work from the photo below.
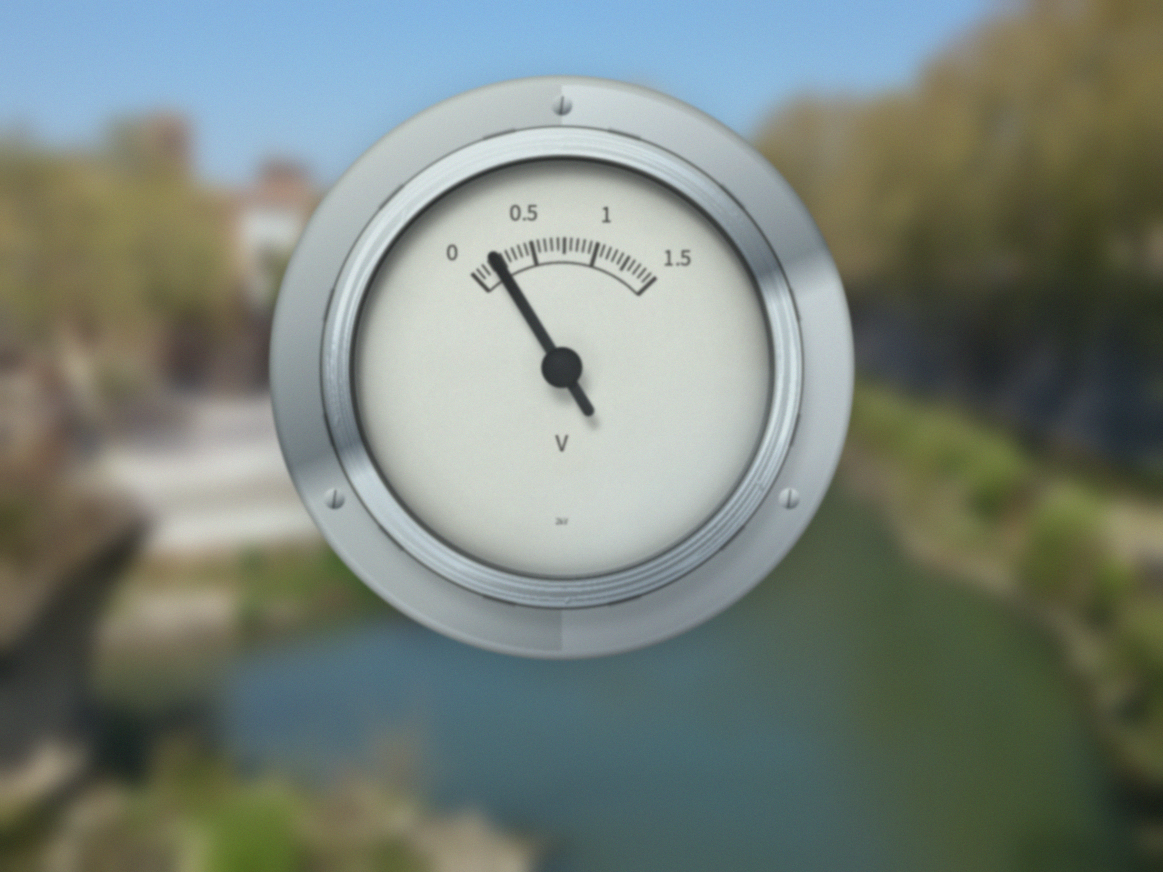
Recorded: value=0.2 unit=V
